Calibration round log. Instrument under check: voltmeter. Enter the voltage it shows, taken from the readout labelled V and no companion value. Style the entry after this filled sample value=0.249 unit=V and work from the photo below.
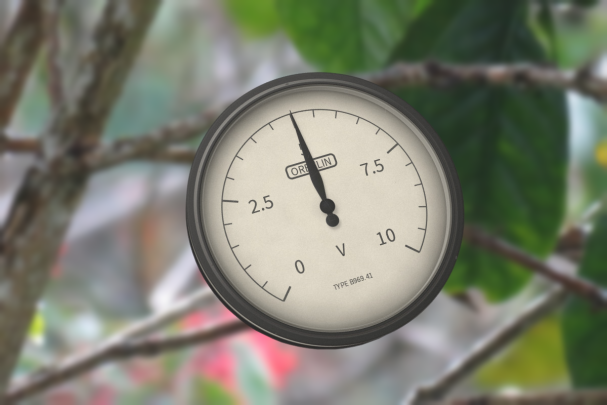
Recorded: value=5 unit=V
